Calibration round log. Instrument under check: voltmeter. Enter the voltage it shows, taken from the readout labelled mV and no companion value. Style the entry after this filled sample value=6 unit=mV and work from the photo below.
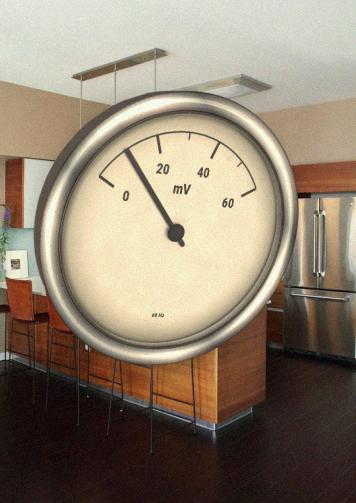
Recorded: value=10 unit=mV
